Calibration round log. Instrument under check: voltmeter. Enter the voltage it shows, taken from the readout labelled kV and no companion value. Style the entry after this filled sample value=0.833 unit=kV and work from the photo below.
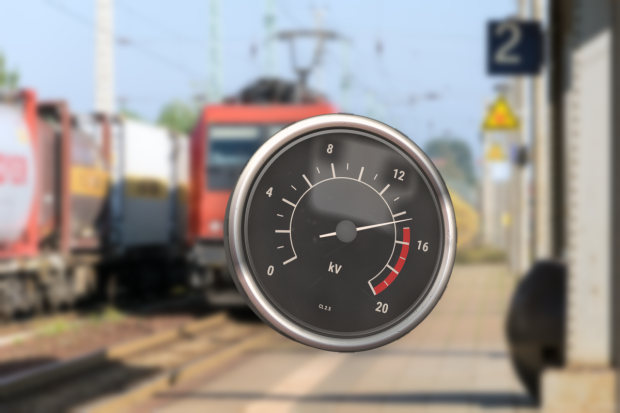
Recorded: value=14.5 unit=kV
